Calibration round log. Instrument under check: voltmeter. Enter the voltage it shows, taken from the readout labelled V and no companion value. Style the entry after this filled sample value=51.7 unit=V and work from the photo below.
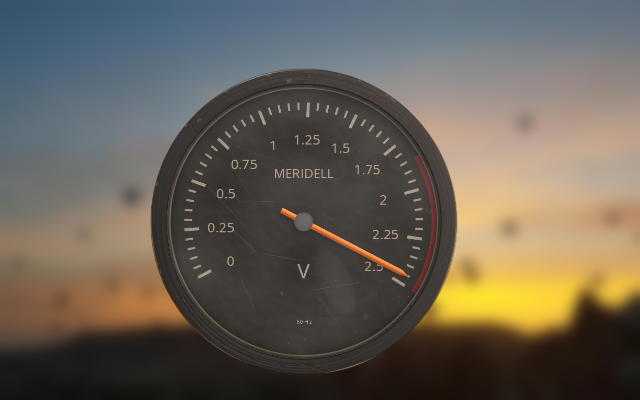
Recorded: value=2.45 unit=V
